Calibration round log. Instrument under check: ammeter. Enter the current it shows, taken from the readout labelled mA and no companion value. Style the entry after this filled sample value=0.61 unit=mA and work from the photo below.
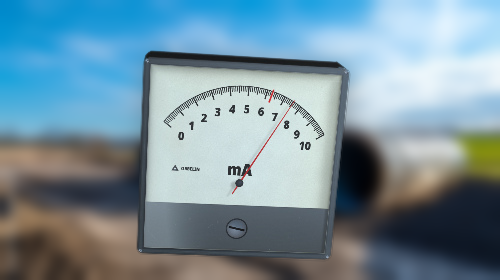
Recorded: value=7.5 unit=mA
